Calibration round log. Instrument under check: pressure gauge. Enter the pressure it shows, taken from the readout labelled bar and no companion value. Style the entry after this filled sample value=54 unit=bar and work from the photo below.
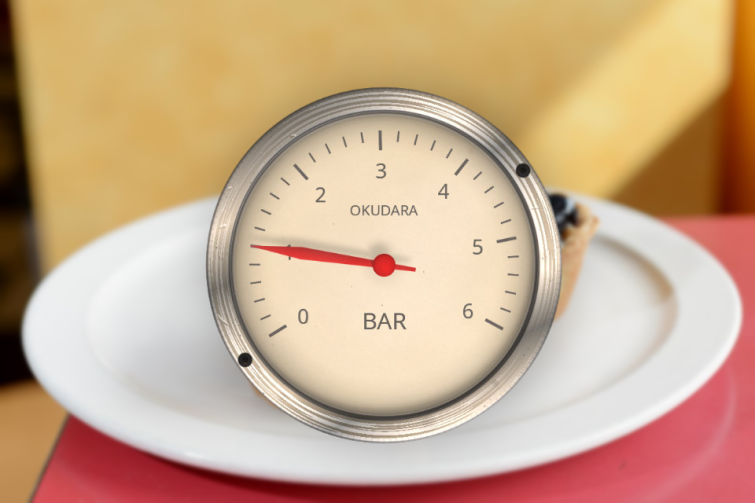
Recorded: value=1 unit=bar
